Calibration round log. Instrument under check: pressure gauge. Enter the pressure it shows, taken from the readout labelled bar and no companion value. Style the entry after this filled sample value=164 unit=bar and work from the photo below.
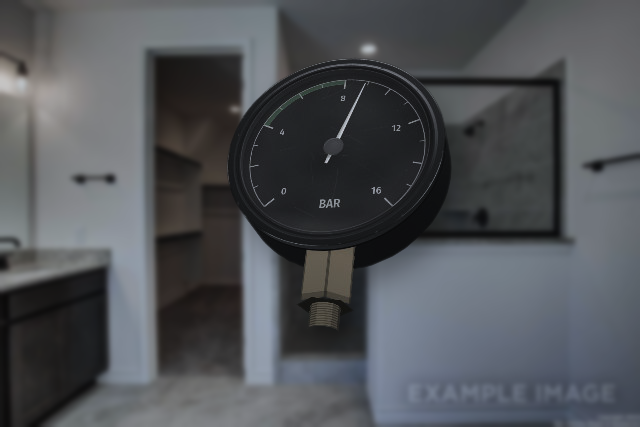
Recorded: value=9 unit=bar
